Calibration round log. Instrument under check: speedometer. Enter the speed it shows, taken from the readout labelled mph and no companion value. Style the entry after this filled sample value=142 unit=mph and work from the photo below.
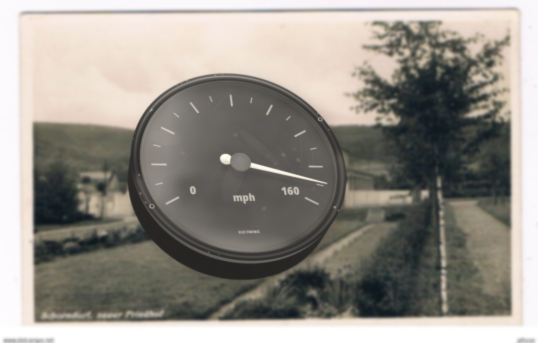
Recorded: value=150 unit=mph
